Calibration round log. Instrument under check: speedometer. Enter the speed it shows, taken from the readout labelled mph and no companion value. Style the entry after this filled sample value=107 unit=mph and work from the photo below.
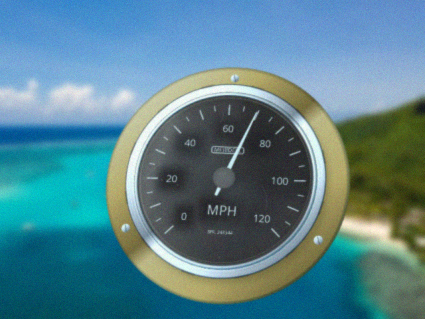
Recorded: value=70 unit=mph
